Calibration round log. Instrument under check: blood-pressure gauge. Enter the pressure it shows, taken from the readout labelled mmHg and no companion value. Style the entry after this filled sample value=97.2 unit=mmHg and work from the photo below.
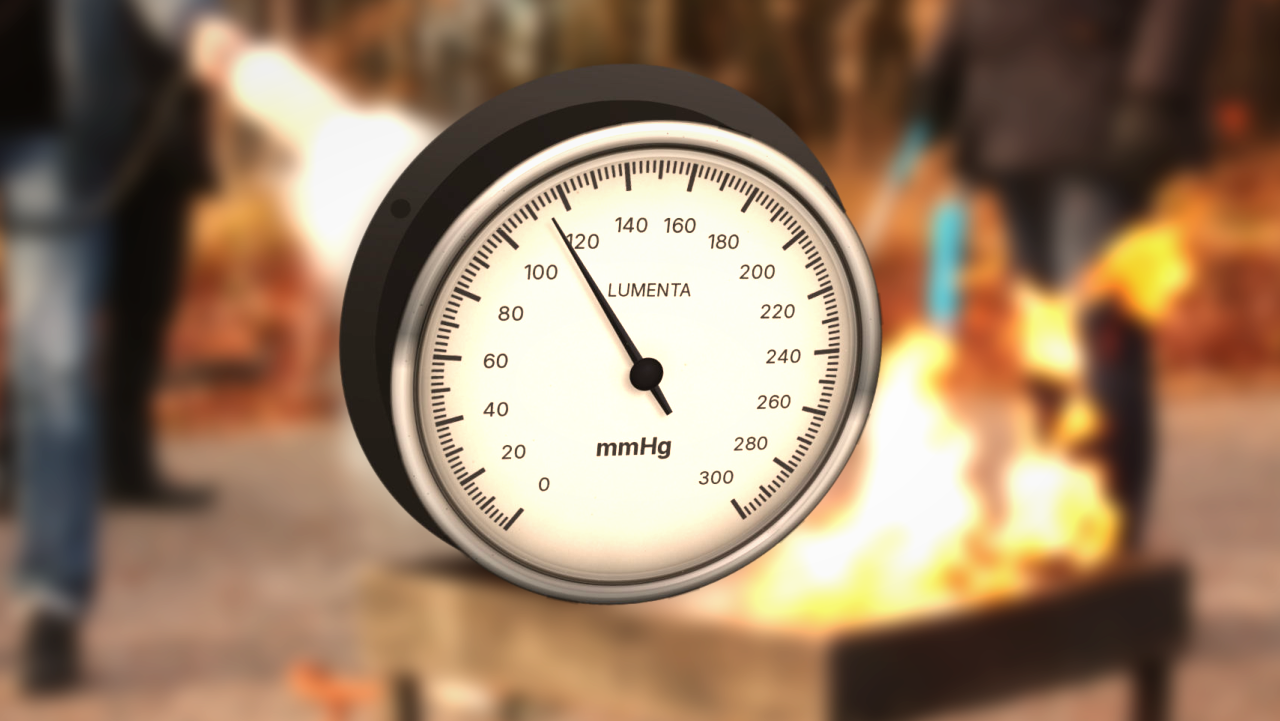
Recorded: value=114 unit=mmHg
